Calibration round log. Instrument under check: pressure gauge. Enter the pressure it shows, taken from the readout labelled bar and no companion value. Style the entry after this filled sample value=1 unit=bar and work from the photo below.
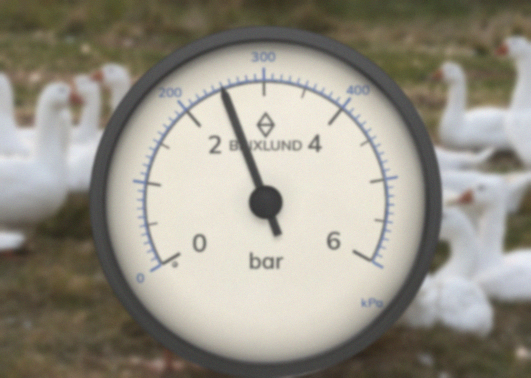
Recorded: value=2.5 unit=bar
